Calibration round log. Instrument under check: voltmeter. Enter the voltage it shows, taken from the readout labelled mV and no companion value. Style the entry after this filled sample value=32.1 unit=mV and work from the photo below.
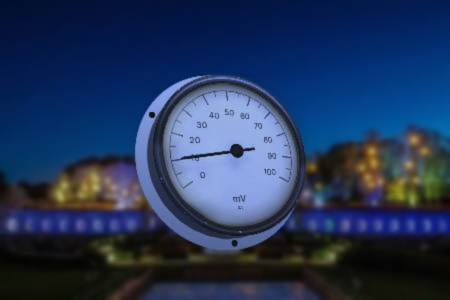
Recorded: value=10 unit=mV
